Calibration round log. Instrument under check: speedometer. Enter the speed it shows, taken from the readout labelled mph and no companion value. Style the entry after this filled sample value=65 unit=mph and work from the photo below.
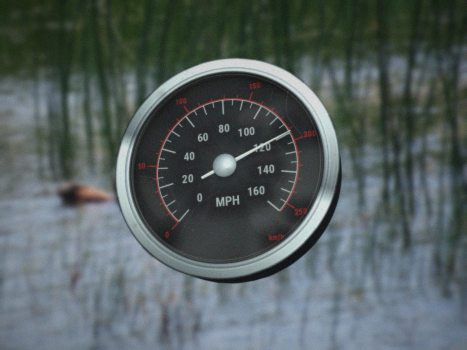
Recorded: value=120 unit=mph
